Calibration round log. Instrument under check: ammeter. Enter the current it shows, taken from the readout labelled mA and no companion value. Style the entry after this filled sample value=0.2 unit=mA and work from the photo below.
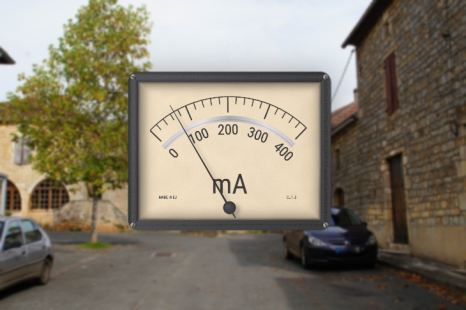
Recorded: value=70 unit=mA
